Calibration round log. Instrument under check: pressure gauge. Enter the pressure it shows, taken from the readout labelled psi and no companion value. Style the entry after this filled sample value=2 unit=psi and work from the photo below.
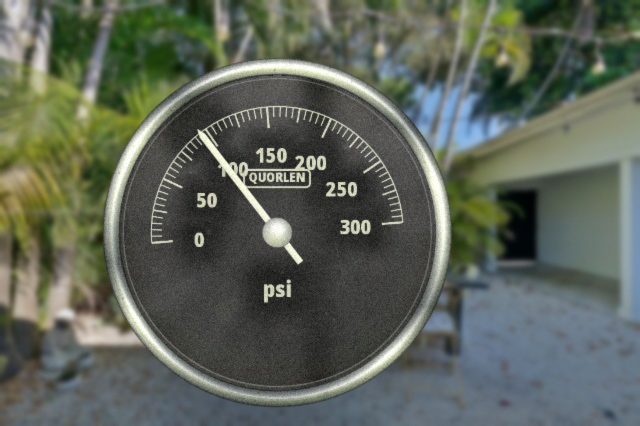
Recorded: value=95 unit=psi
